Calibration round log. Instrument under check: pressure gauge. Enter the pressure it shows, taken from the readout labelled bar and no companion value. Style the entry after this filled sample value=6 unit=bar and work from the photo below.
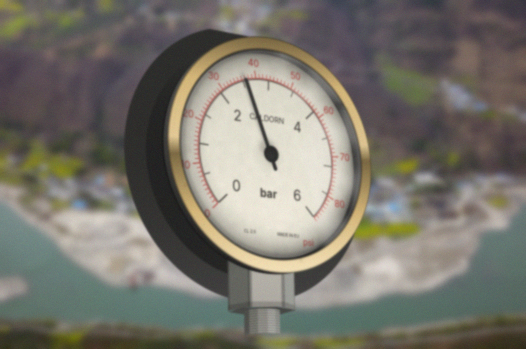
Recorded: value=2.5 unit=bar
